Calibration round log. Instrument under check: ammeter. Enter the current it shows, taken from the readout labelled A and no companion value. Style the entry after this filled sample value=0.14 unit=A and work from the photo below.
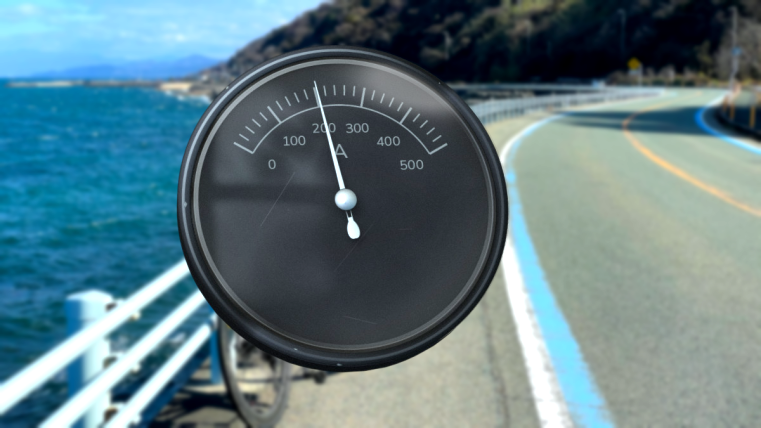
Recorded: value=200 unit=A
